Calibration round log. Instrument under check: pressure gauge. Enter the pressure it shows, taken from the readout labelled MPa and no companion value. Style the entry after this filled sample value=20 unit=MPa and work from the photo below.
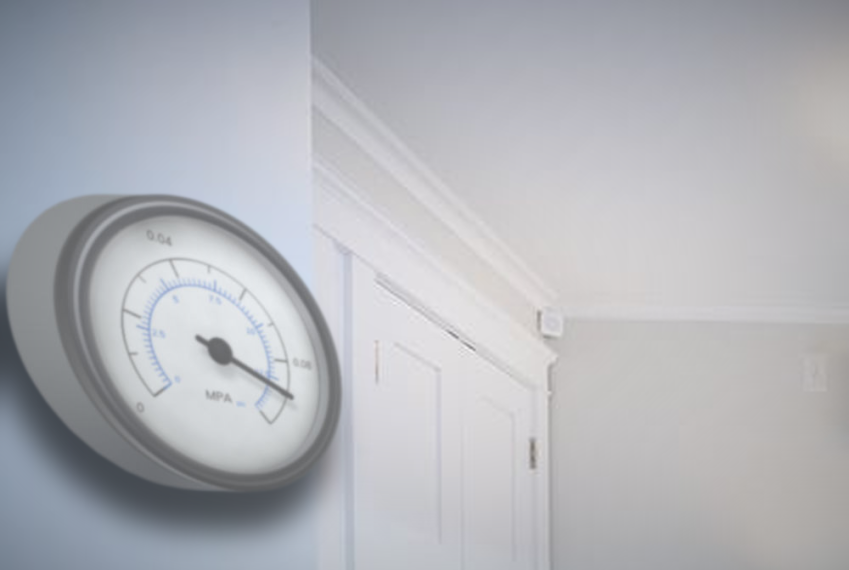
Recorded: value=0.09 unit=MPa
